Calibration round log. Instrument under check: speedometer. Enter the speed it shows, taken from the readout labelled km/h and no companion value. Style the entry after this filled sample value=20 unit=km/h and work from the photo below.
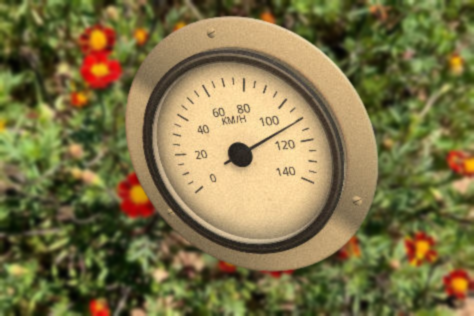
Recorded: value=110 unit=km/h
